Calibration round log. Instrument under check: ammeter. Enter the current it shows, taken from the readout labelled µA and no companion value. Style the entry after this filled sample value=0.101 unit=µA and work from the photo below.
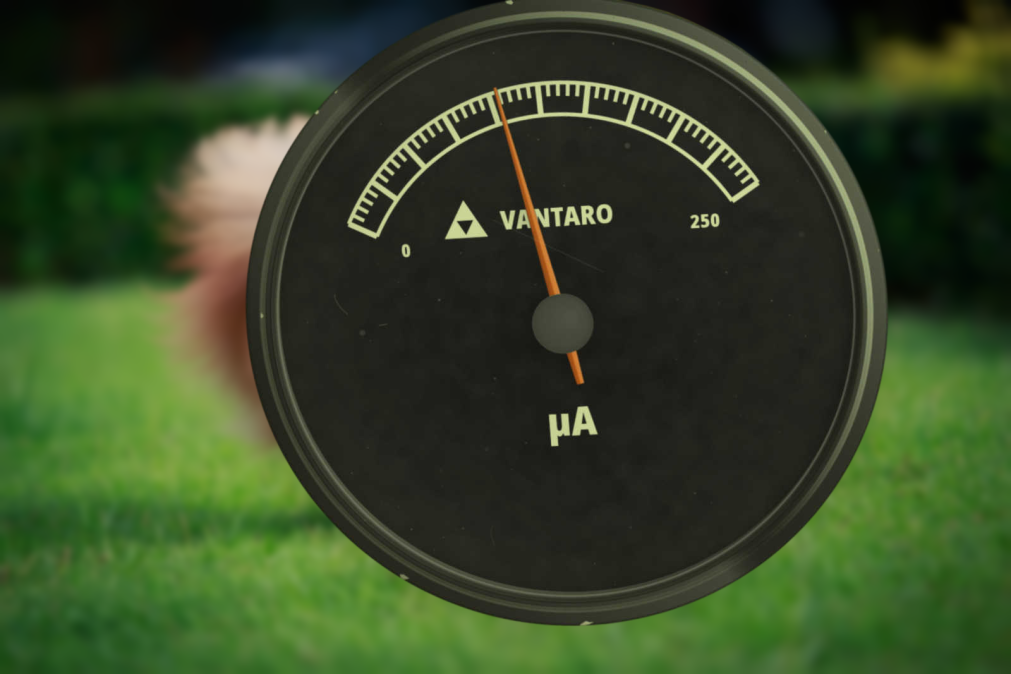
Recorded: value=105 unit=µA
